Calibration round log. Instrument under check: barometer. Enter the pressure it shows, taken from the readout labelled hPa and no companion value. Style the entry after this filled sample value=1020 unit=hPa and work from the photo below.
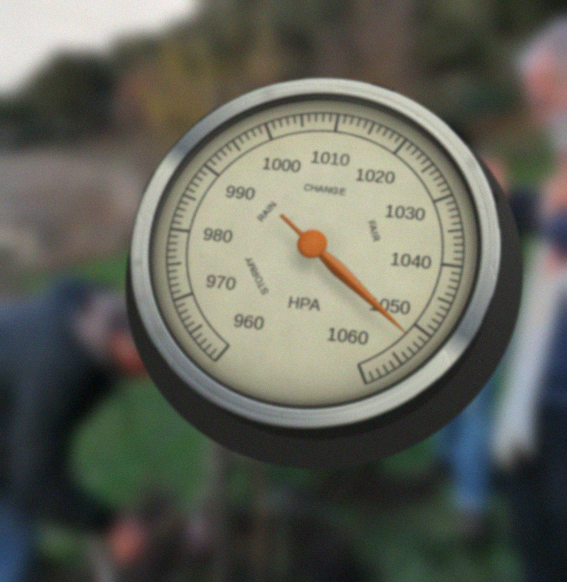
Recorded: value=1052 unit=hPa
